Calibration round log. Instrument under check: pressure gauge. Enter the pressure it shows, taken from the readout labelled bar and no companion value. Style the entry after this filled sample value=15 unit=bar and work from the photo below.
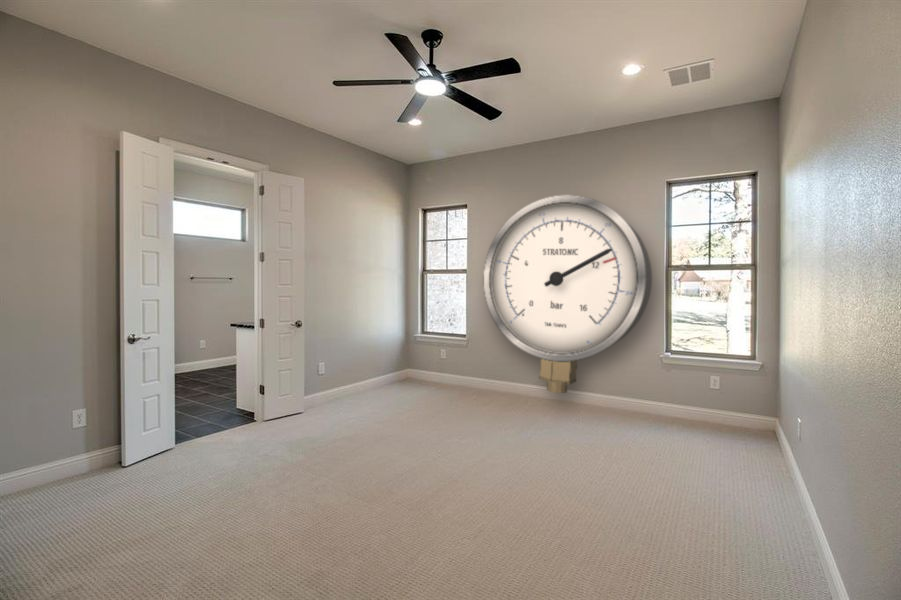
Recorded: value=11.5 unit=bar
